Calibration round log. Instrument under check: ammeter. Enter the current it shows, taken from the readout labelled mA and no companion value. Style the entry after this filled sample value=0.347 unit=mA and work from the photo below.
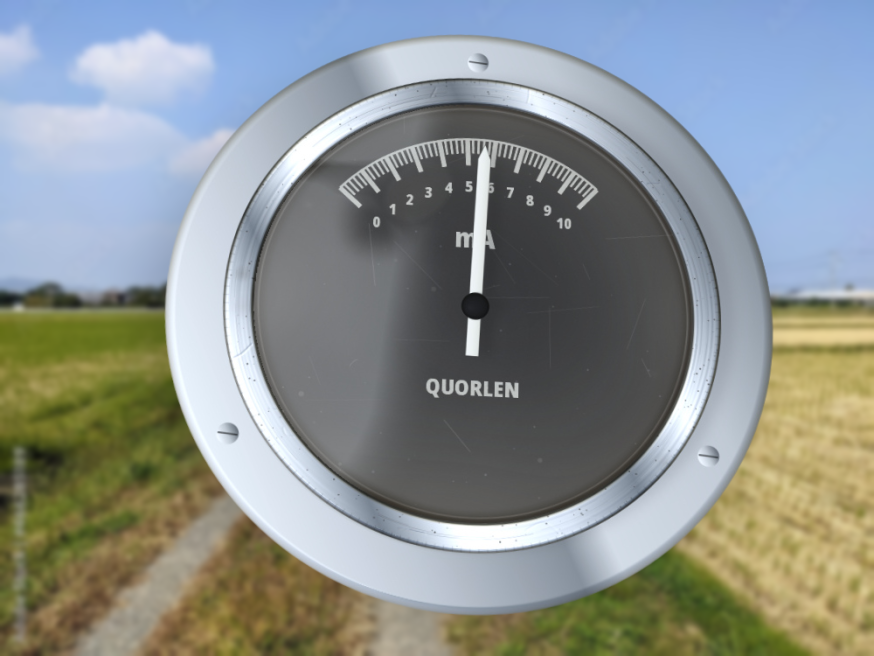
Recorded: value=5.6 unit=mA
